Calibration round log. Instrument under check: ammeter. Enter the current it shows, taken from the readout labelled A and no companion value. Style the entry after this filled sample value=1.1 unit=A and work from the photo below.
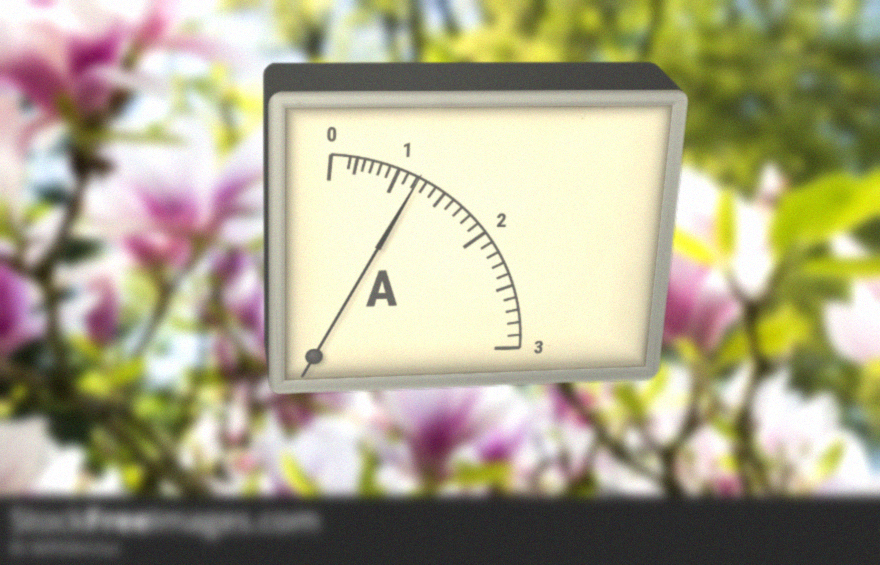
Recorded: value=1.2 unit=A
